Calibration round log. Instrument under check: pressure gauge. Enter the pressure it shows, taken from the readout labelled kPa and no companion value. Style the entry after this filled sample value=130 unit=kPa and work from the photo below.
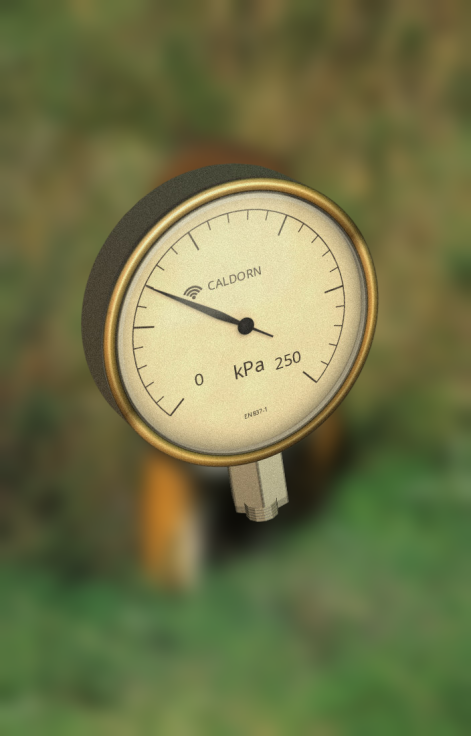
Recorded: value=70 unit=kPa
